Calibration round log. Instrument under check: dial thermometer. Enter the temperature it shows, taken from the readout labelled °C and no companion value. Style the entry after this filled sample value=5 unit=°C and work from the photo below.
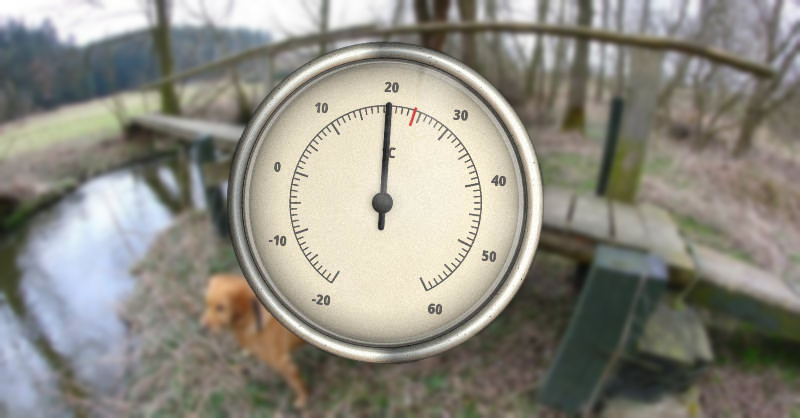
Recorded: value=20 unit=°C
